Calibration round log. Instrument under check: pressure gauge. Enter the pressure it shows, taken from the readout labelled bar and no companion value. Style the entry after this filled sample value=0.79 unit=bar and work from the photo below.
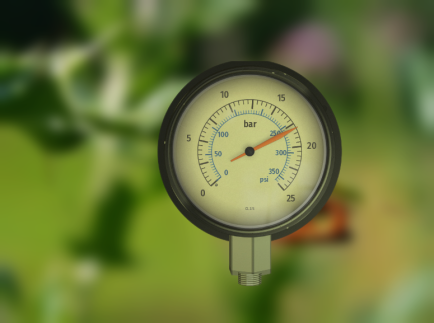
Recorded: value=18 unit=bar
